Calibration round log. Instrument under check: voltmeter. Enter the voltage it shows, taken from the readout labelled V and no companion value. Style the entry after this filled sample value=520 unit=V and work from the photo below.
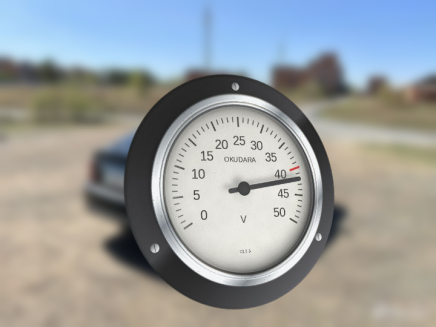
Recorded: value=42 unit=V
